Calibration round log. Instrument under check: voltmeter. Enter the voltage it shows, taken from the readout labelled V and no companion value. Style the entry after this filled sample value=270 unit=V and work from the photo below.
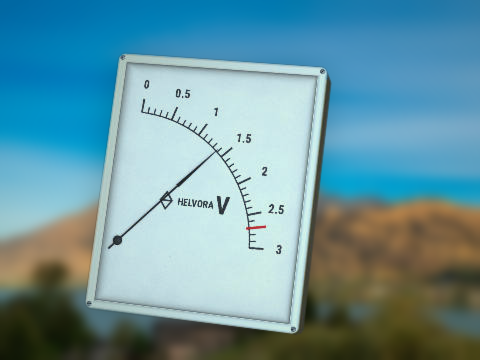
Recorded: value=1.4 unit=V
